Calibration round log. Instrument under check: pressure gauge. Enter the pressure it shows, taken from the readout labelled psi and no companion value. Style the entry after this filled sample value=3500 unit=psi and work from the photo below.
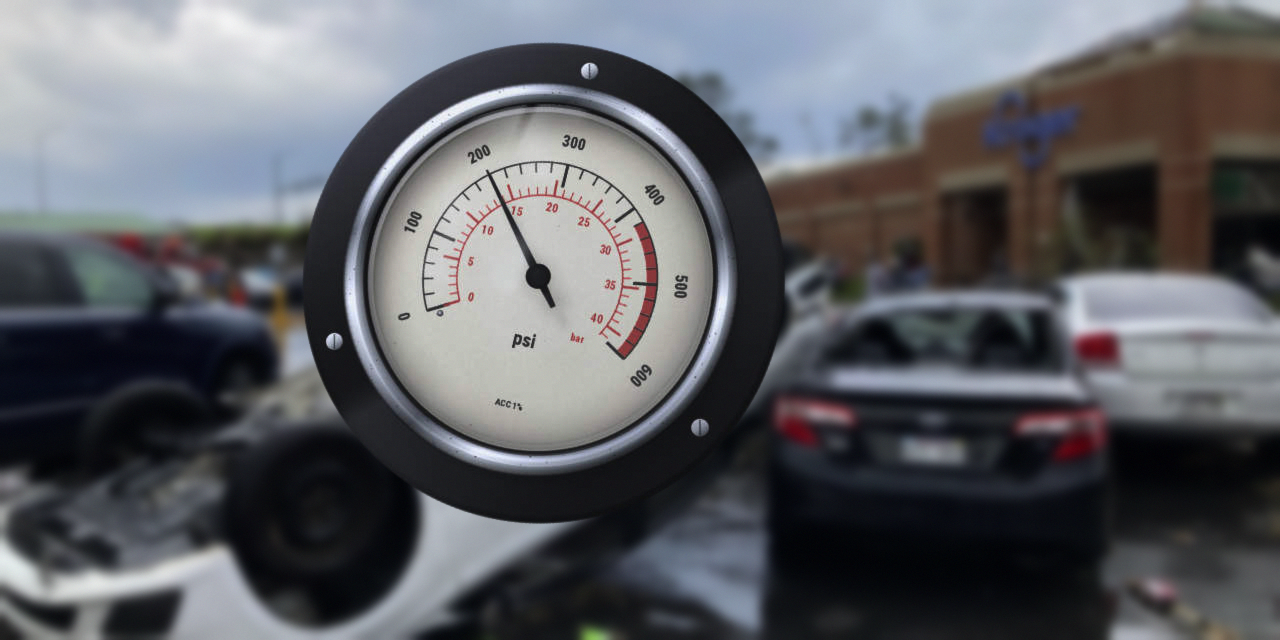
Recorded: value=200 unit=psi
